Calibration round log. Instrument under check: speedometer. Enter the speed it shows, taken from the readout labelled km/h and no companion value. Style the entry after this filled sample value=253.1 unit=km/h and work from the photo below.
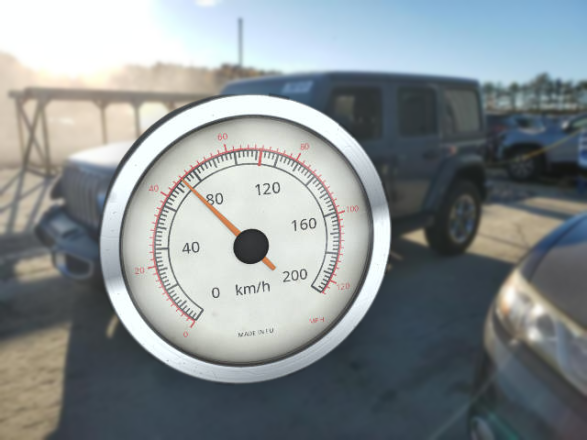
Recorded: value=74 unit=km/h
